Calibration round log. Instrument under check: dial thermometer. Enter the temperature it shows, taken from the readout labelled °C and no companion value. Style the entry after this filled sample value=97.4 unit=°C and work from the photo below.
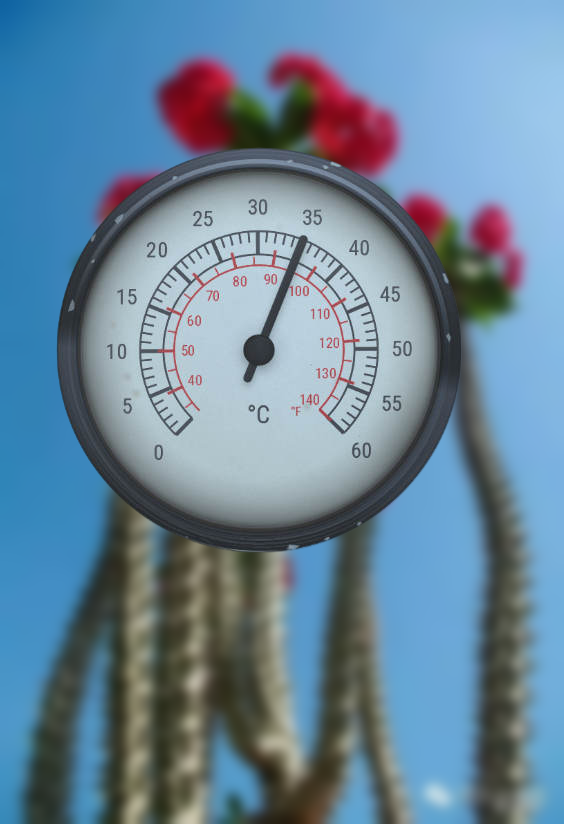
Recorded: value=35 unit=°C
